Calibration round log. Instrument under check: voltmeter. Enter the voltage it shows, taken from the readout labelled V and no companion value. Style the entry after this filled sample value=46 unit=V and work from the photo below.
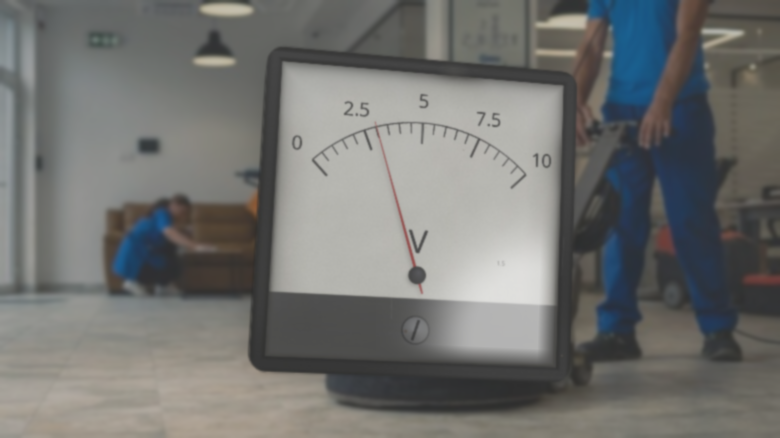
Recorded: value=3 unit=V
